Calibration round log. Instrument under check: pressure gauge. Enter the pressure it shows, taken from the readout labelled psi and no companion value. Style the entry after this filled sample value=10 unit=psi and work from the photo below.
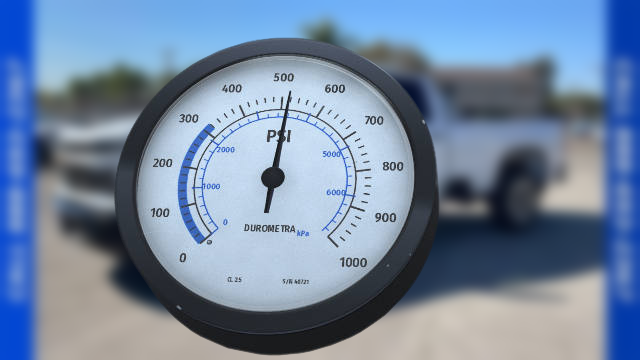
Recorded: value=520 unit=psi
